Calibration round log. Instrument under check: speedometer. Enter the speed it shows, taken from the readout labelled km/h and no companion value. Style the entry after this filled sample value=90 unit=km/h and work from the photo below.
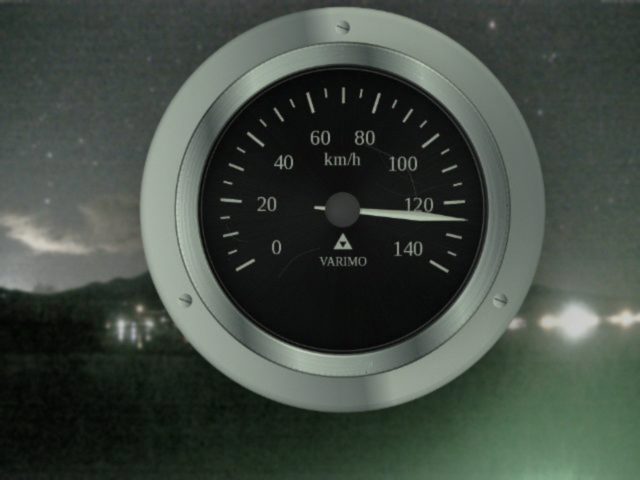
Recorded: value=125 unit=km/h
